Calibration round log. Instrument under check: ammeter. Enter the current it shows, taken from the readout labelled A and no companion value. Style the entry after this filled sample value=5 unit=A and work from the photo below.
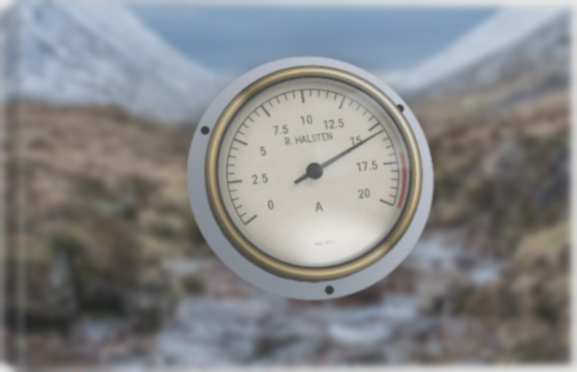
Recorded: value=15.5 unit=A
